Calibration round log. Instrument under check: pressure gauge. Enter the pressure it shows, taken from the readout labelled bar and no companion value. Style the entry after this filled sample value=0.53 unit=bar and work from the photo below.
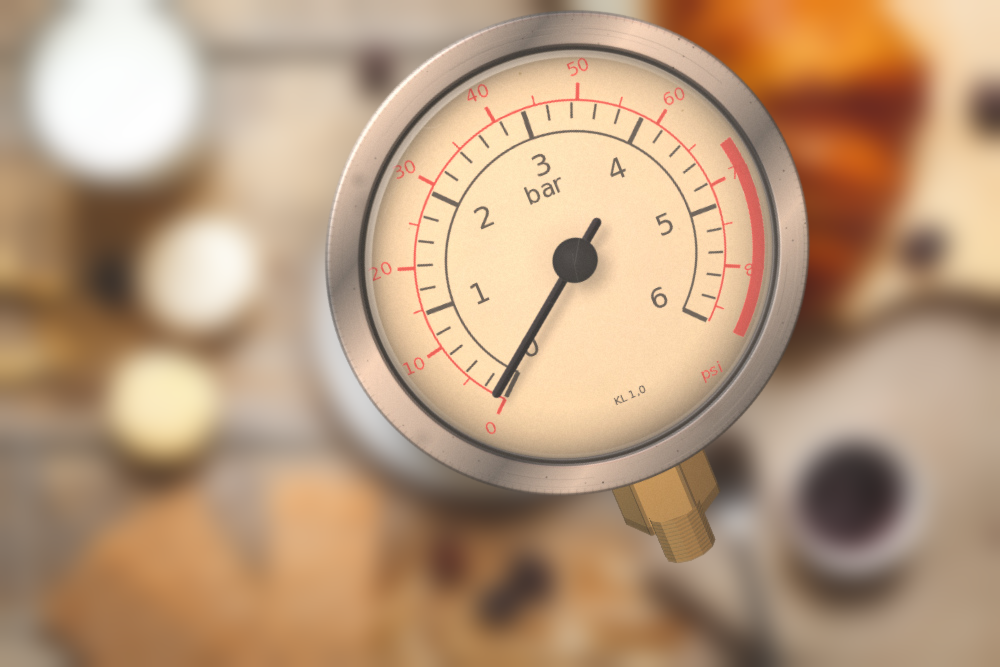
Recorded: value=0.1 unit=bar
